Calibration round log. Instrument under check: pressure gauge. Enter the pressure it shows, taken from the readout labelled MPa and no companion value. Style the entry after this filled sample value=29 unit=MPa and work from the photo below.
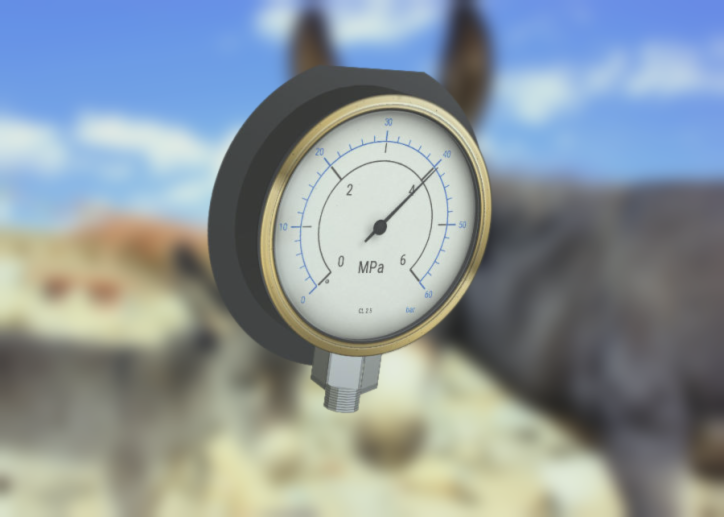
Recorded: value=4 unit=MPa
